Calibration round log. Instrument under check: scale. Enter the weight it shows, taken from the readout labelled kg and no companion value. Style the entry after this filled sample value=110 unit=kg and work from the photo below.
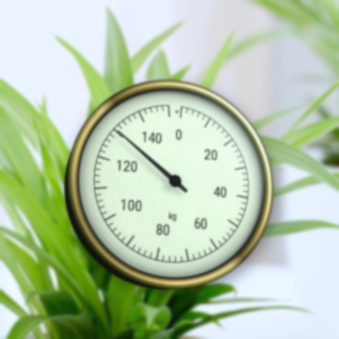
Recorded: value=130 unit=kg
